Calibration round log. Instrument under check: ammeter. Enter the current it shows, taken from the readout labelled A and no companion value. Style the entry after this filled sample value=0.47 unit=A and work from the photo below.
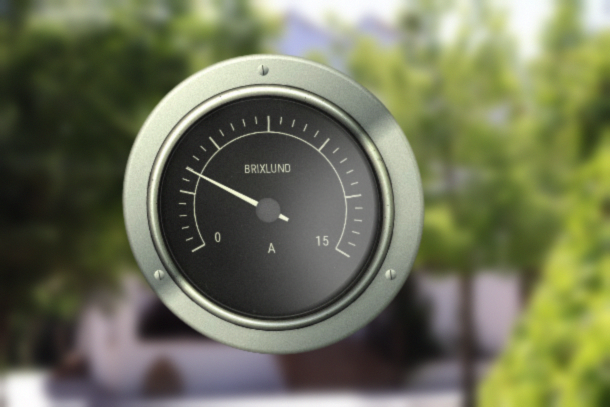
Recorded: value=3.5 unit=A
